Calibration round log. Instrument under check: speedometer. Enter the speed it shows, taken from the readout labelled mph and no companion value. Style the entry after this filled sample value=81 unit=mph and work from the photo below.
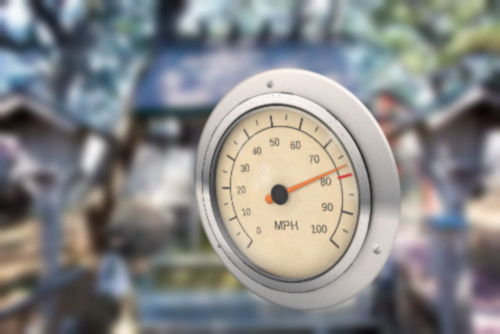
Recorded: value=77.5 unit=mph
